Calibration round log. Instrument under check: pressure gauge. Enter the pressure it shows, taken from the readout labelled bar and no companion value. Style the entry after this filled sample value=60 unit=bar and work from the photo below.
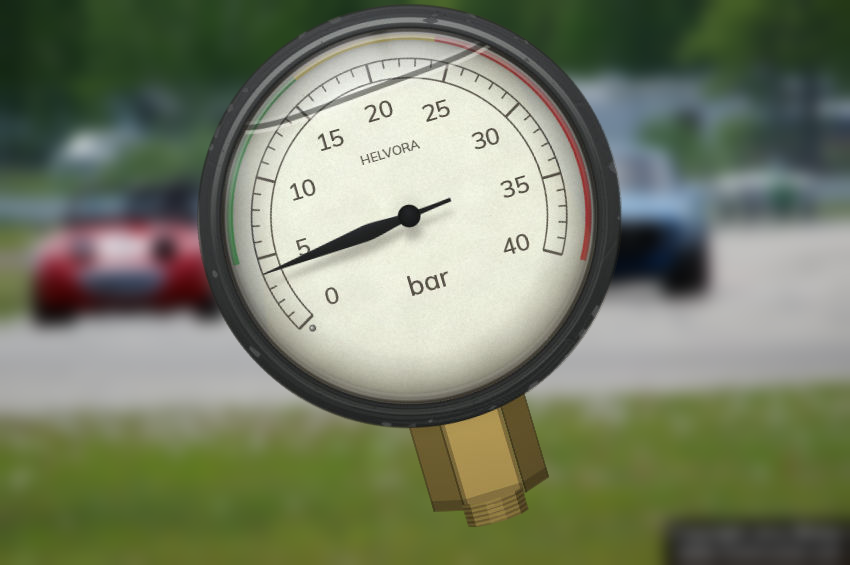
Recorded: value=4 unit=bar
